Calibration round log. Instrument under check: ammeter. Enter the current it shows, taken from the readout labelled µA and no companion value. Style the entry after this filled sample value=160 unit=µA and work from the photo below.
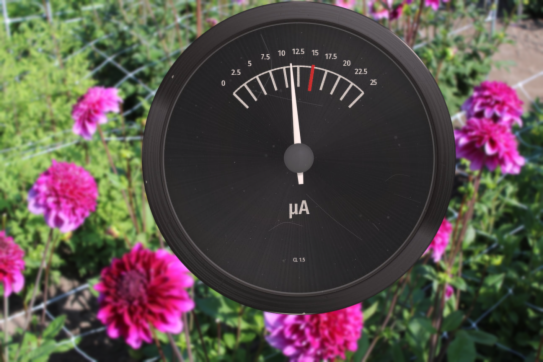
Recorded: value=11.25 unit=µA
